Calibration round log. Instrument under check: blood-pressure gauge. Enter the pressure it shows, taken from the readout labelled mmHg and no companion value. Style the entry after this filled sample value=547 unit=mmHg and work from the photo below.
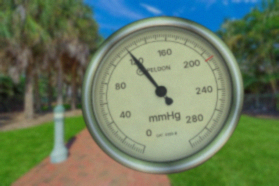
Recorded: value=120 unit=mmHg
